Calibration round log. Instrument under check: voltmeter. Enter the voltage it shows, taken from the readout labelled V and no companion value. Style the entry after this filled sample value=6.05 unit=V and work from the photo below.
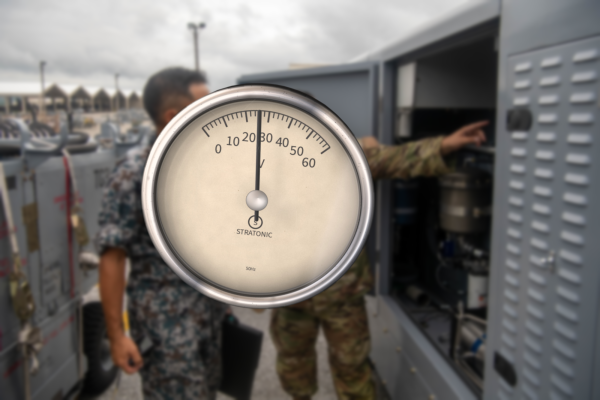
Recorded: value=26 unit=V
